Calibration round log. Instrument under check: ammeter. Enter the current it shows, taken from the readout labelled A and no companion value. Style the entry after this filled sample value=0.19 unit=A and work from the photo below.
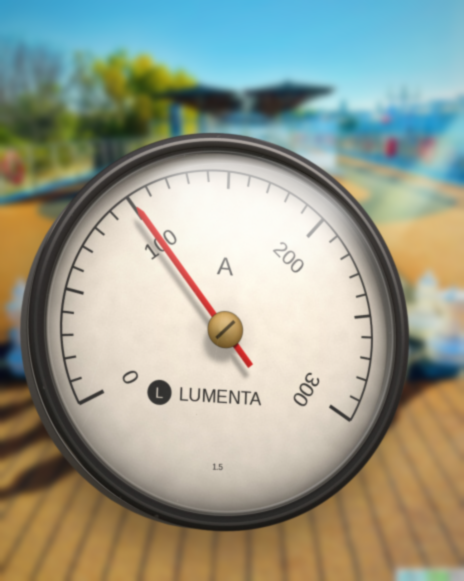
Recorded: value=100 unit=A
